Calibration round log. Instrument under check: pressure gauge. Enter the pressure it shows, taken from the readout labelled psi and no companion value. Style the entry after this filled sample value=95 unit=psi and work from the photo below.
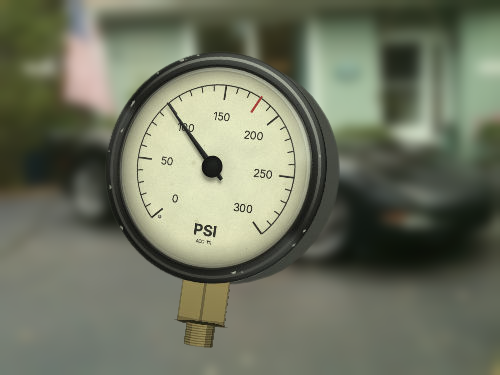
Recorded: value=100 unit=psi
